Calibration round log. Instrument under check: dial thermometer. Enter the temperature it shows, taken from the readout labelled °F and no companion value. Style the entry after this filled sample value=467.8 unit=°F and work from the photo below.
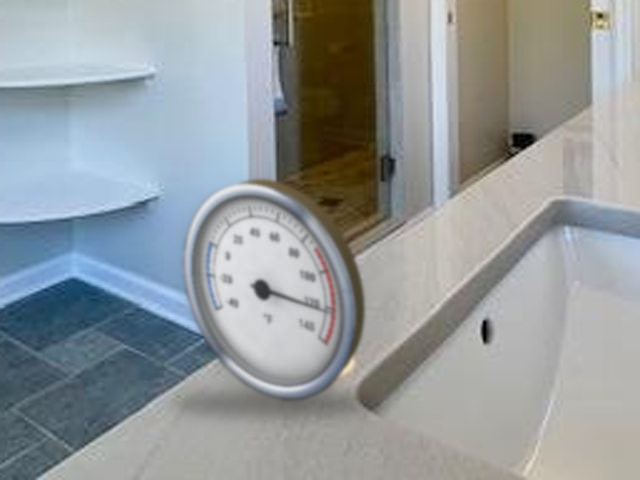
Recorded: value=120 unit=°F
